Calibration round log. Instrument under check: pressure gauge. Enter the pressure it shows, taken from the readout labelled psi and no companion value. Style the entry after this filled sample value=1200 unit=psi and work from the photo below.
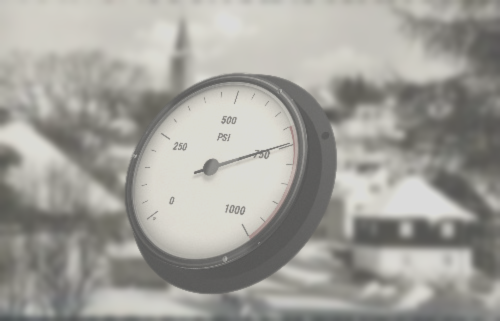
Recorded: value=750 unit=psi
